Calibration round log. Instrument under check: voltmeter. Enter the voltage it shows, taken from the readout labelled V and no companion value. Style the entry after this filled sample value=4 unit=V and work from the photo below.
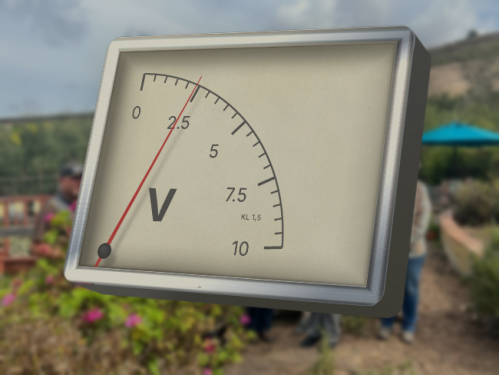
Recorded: value=2.5 unit=V
